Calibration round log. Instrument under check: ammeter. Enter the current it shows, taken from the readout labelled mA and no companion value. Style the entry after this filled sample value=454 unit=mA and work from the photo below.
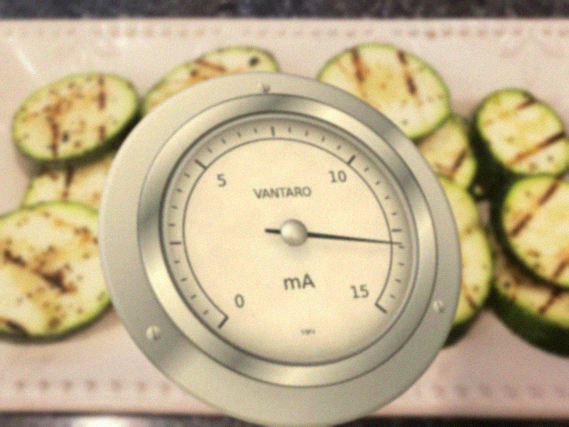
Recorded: value=13 unit=mA
